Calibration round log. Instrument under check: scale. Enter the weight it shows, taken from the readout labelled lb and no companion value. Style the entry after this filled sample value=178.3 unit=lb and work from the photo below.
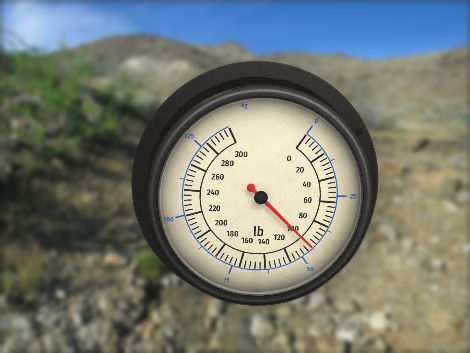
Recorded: value=100 unit=lb
